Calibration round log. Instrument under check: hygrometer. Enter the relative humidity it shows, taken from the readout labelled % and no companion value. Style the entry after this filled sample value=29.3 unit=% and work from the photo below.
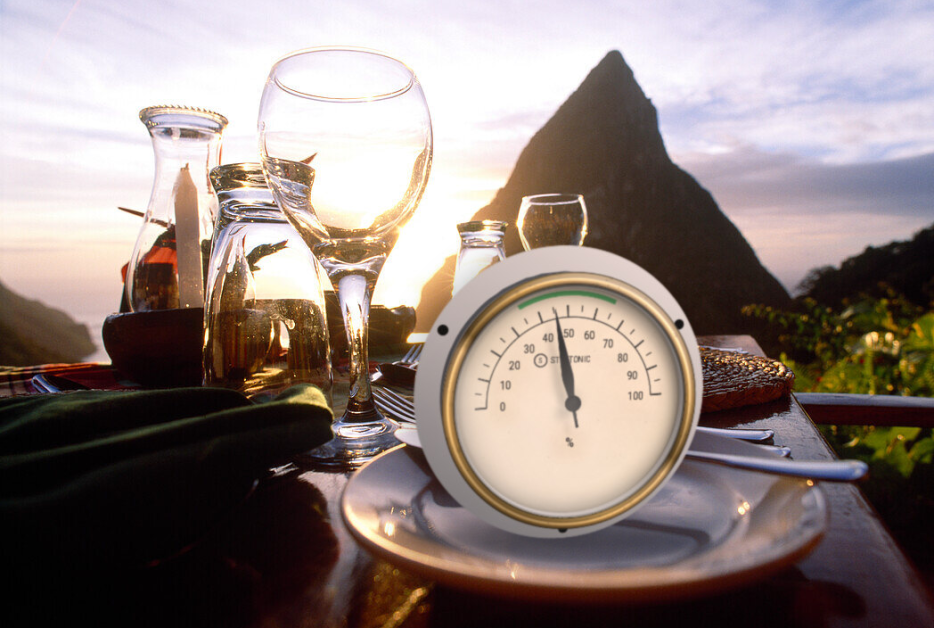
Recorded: value=45 unit=%
